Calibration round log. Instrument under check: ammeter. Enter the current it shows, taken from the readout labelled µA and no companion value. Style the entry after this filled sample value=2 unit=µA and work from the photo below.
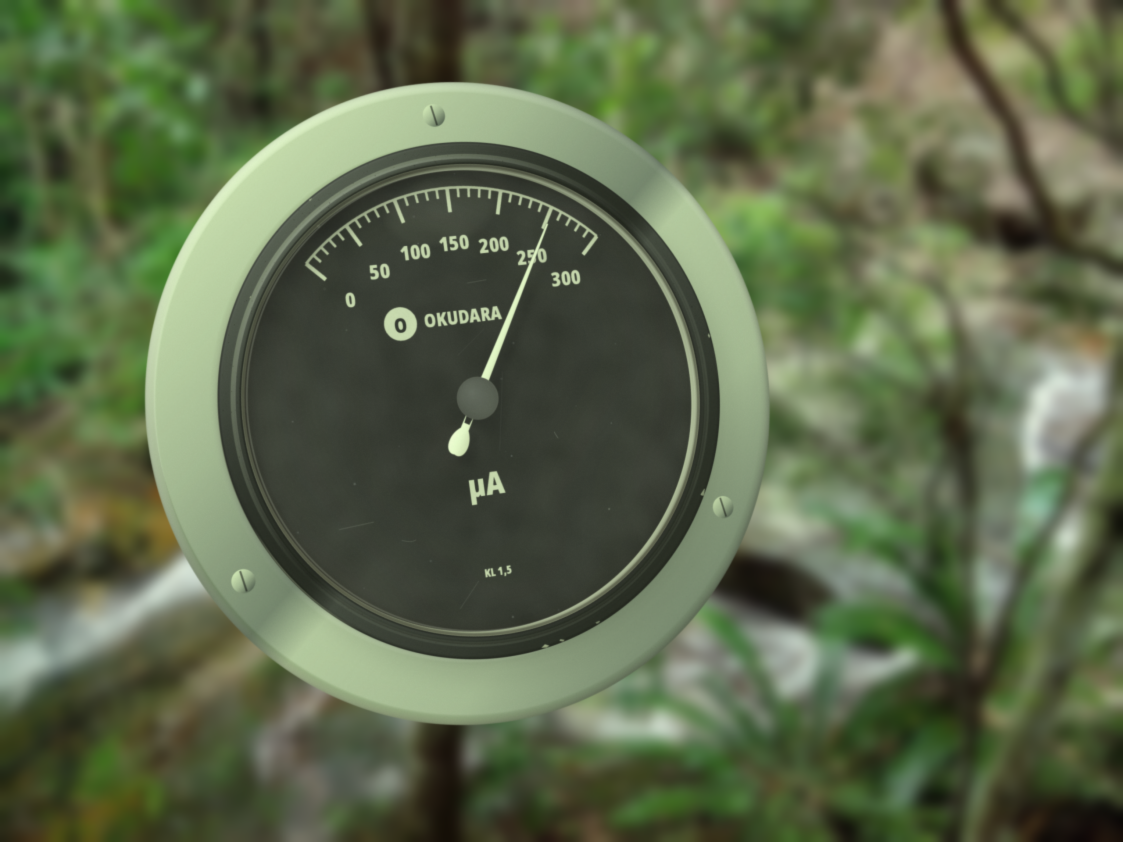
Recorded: value=250 unit=µA
